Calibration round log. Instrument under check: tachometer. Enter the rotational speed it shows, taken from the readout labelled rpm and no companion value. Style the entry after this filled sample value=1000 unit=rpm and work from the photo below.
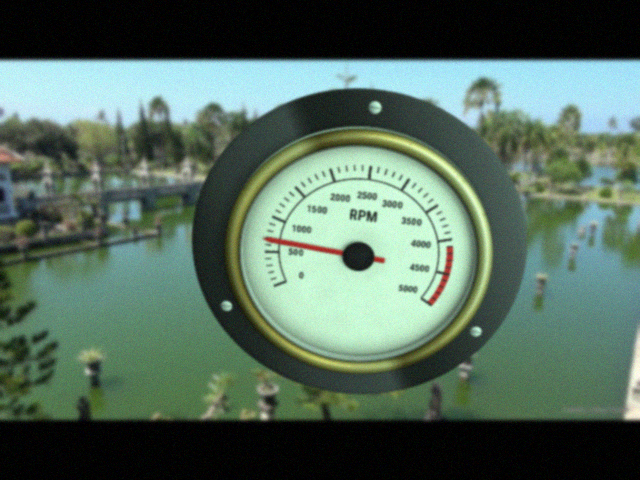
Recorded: value=700 unit=rpm
